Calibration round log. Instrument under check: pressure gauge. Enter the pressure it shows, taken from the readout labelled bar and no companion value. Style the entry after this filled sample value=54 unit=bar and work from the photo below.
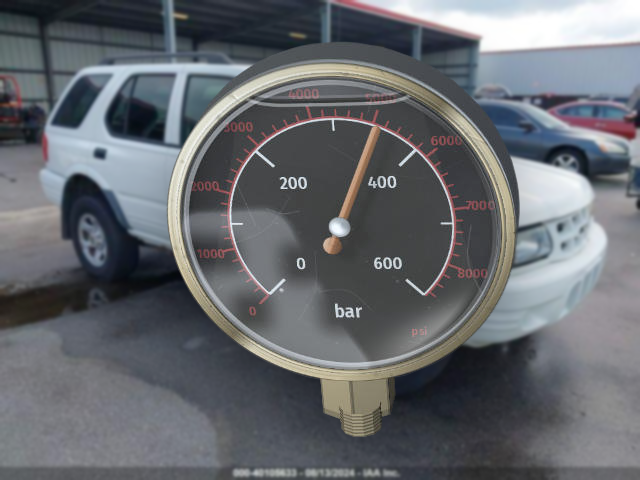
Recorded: value=350 unit=bar
